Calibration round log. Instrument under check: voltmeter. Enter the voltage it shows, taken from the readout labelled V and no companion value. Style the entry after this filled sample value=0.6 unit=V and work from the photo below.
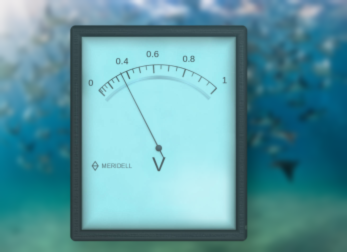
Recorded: value=0.35 unit=V
